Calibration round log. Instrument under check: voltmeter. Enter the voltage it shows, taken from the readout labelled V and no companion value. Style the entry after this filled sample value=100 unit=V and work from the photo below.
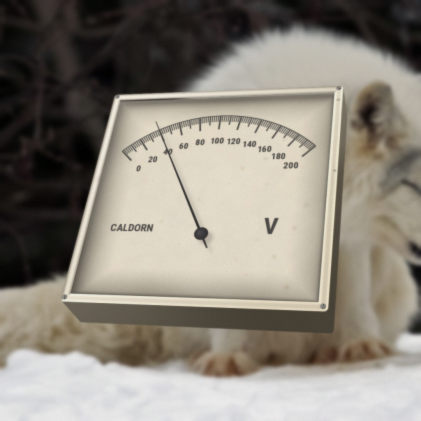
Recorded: value=40 unit=V
